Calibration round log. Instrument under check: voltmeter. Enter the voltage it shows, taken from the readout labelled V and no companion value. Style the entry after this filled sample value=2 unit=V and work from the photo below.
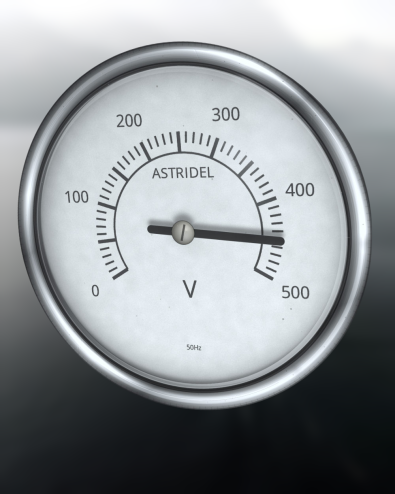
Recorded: value=450 unit=V
